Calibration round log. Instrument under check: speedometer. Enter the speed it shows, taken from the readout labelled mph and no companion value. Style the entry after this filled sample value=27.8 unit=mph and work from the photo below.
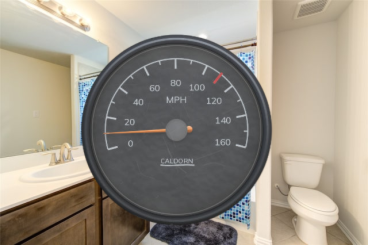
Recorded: value=10 unit=mph
